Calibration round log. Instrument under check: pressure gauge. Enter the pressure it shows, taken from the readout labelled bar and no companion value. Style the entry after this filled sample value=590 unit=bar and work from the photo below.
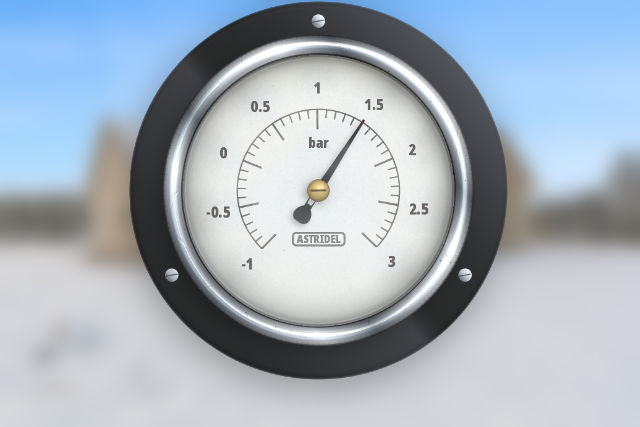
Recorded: value=1.5 unit=bar
